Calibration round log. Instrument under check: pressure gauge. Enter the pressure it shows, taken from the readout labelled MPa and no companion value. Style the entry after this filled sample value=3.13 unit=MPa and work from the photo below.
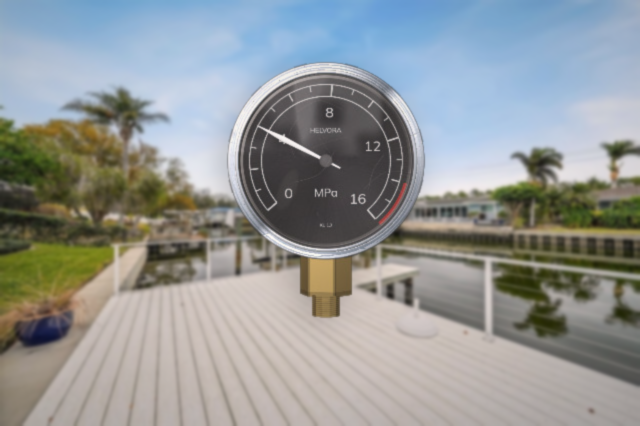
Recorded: value=4 unit=MPa
